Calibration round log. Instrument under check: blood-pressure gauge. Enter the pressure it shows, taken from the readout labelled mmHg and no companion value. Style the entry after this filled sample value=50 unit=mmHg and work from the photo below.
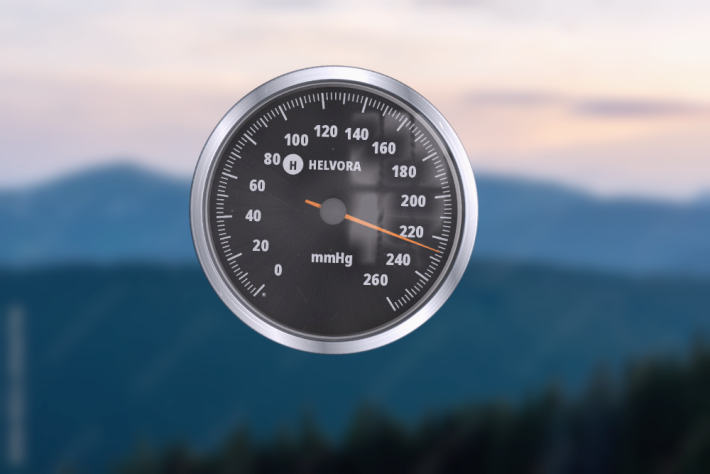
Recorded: value=226 unit=mmHg
